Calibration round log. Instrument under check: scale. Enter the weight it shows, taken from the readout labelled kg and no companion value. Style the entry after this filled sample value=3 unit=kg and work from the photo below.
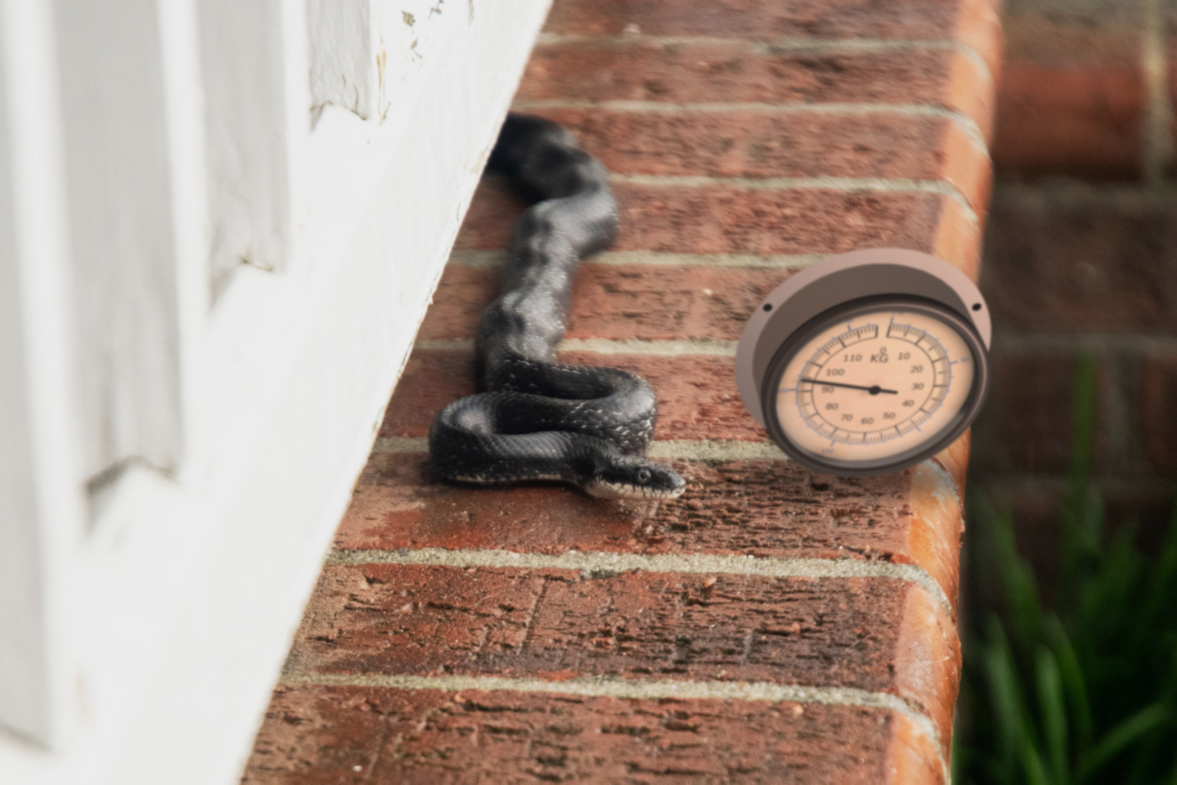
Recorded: value=95 unit=kg
